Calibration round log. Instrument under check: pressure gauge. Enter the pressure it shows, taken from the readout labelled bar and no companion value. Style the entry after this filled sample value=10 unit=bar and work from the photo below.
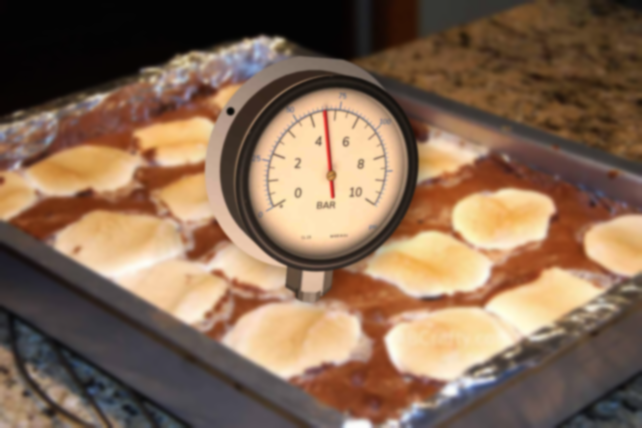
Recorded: value=4.5 unit=bar
